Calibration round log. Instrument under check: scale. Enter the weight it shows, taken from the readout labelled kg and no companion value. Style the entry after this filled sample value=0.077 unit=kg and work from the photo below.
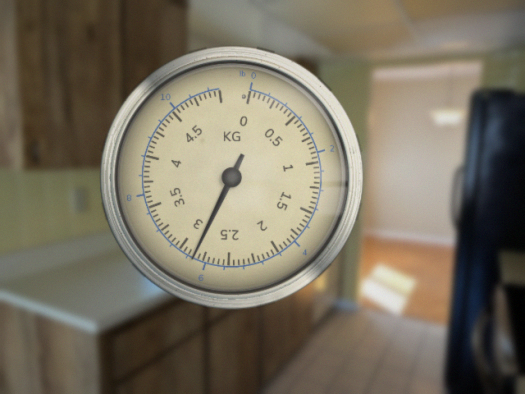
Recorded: value=2.85 unit=kg
